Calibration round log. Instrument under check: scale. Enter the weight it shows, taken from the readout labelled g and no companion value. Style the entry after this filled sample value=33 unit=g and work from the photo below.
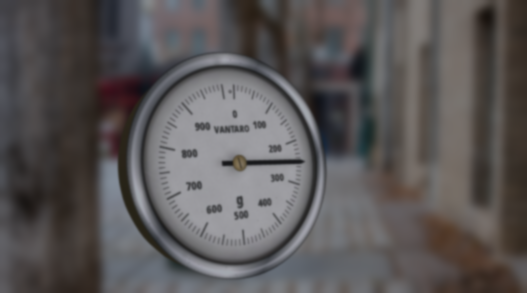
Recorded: value=250 unit=g
